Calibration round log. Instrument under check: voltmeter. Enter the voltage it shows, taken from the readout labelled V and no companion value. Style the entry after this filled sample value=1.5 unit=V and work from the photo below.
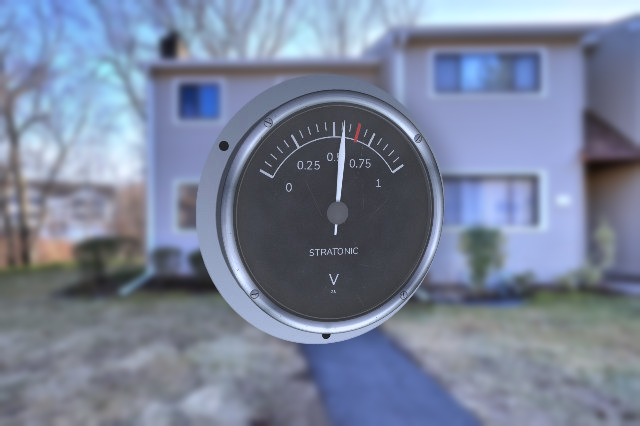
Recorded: value=0.55 unit=V
